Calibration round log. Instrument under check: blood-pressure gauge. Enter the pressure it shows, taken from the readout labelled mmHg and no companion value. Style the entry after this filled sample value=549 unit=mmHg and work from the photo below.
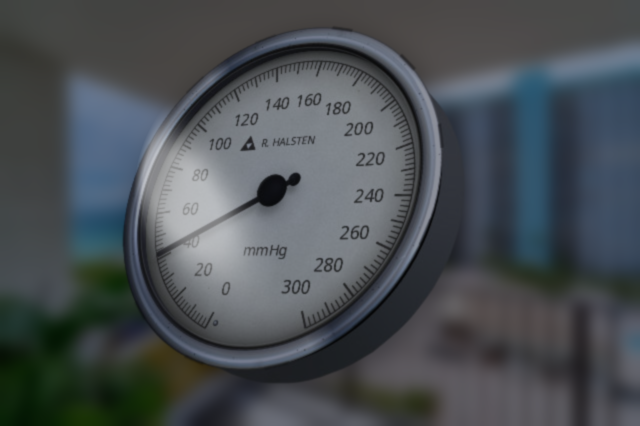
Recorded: value=40 unit=mmHg
